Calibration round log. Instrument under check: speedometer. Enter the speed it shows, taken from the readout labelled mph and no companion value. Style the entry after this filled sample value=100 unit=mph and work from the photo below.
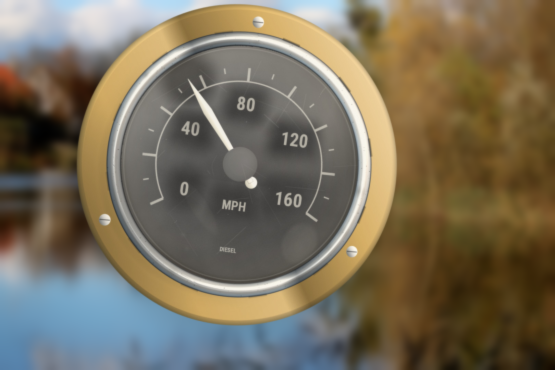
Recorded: value=55 unit=mph
